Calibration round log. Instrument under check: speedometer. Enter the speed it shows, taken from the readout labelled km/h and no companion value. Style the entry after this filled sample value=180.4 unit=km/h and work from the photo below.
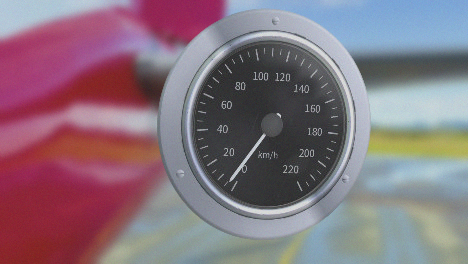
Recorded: value=5 unit=km/h
